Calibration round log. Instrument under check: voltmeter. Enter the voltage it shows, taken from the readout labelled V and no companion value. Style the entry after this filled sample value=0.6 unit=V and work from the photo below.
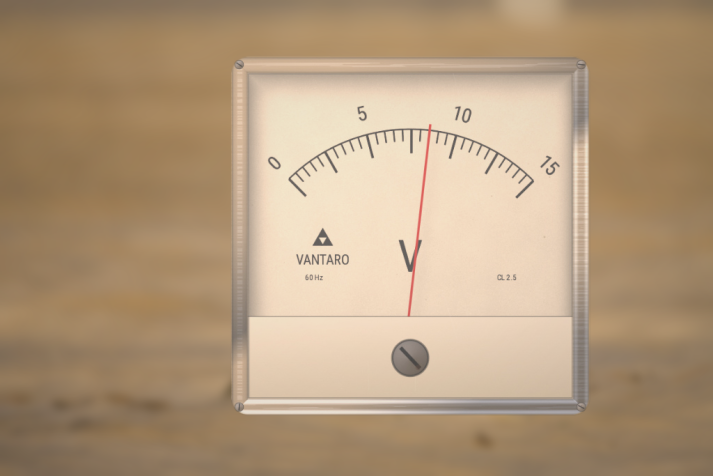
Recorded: value=8.5 unit=V
